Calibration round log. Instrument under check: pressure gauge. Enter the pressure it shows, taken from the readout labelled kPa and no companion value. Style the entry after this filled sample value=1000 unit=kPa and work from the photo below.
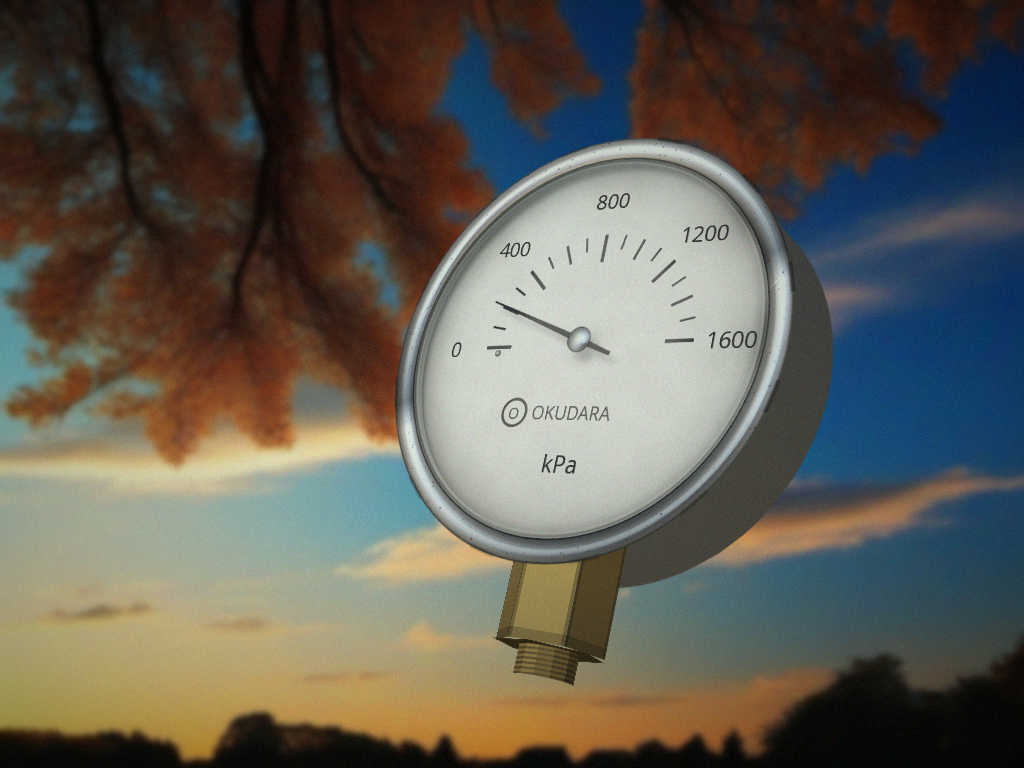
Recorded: value=200 unit=kPa
